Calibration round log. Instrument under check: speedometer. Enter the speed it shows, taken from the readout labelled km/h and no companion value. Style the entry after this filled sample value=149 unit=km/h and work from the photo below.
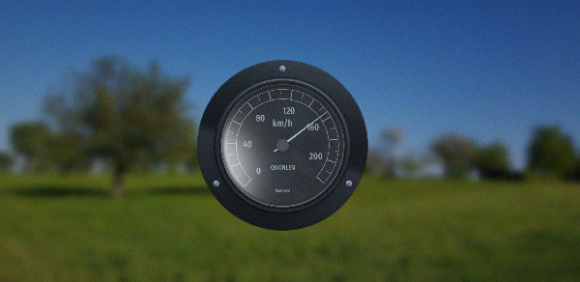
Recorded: value=155 unit=km/h
